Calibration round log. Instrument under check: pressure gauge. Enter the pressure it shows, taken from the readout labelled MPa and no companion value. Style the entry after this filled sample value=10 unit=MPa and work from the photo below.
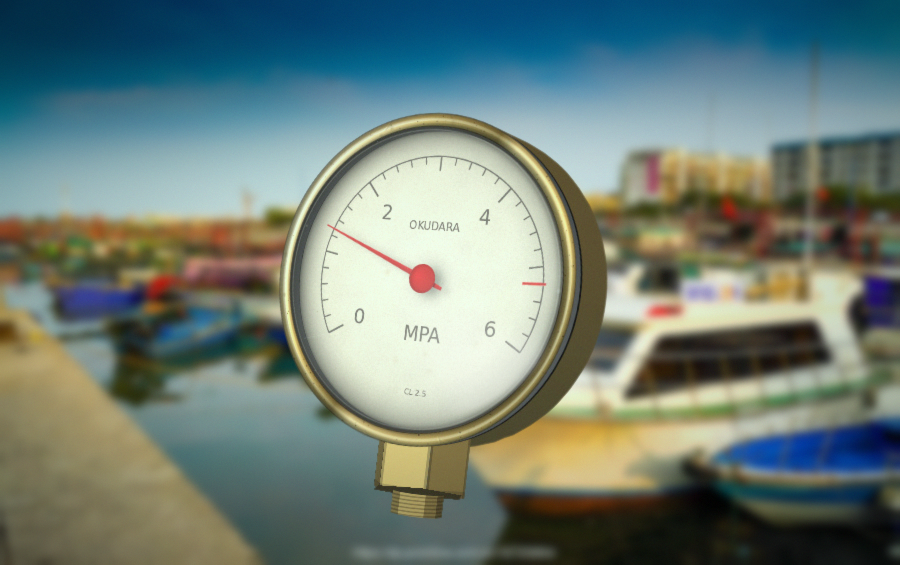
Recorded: value=1.3 unit=MPa
